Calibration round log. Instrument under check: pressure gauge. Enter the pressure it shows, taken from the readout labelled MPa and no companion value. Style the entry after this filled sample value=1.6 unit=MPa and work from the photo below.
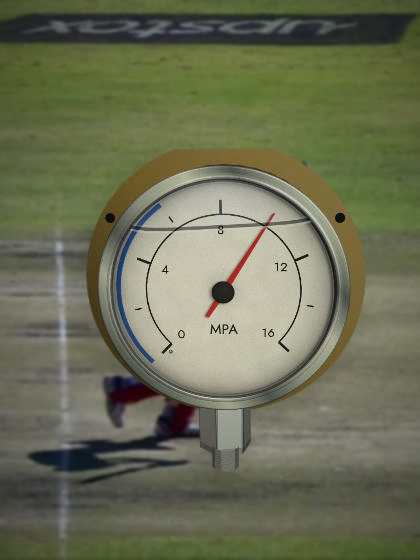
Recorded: value=10 unit=MPa
